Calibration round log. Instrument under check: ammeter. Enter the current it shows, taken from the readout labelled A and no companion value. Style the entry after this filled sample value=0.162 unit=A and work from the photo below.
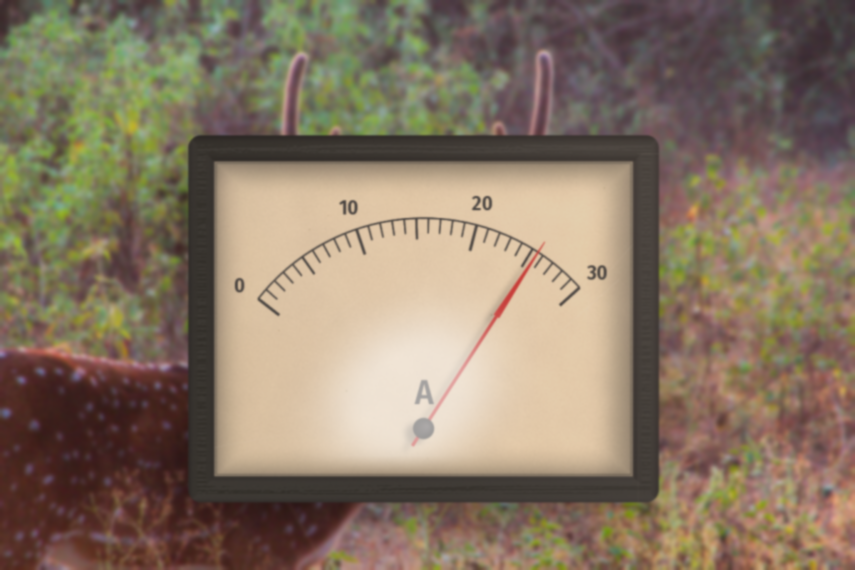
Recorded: value=25.5 unit=A
